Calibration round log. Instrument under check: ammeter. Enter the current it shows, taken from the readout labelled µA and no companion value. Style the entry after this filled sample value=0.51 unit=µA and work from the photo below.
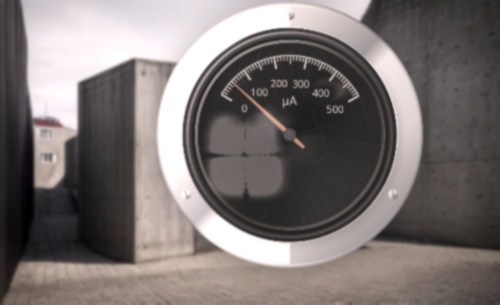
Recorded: value=50 unit=µA
